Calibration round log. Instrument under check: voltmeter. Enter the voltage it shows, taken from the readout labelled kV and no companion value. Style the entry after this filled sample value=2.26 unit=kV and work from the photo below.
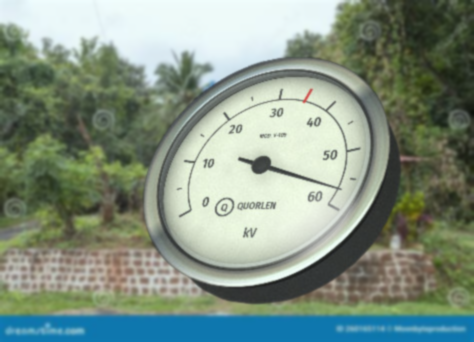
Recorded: value=57.5 unit=kV
